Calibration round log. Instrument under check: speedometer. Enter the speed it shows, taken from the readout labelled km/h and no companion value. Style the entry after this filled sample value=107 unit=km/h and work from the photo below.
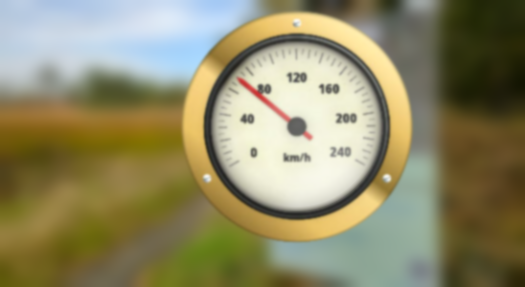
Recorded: value=70 unit=km/h
